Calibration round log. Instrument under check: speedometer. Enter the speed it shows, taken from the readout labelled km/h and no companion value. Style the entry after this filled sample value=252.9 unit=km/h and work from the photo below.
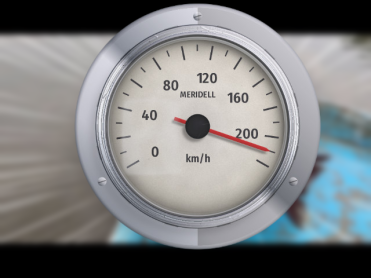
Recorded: value=210 unit=km/h
